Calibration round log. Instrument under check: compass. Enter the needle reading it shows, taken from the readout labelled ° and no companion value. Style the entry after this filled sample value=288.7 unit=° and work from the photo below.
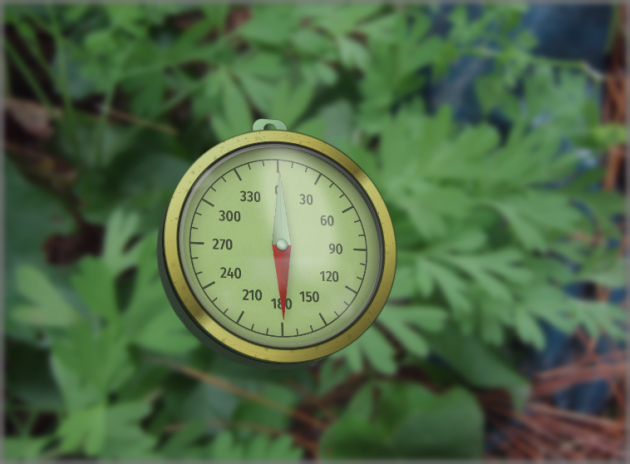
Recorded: value=180 unit=°
